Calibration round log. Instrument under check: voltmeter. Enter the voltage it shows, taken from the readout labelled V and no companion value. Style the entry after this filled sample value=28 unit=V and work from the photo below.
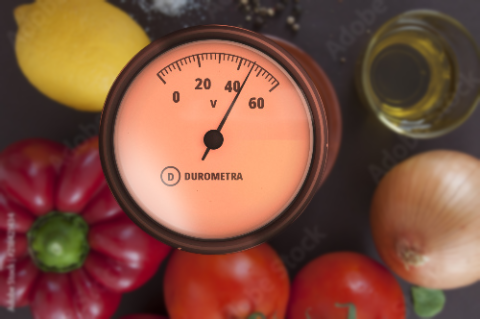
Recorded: value=46 unit=V
